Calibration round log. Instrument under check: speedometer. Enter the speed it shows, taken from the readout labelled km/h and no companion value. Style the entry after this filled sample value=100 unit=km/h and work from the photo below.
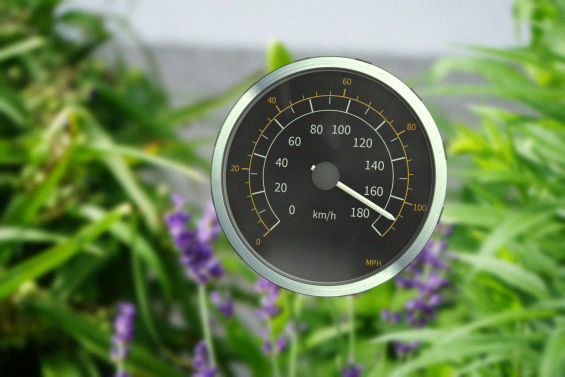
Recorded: value=170 unit=km/h
